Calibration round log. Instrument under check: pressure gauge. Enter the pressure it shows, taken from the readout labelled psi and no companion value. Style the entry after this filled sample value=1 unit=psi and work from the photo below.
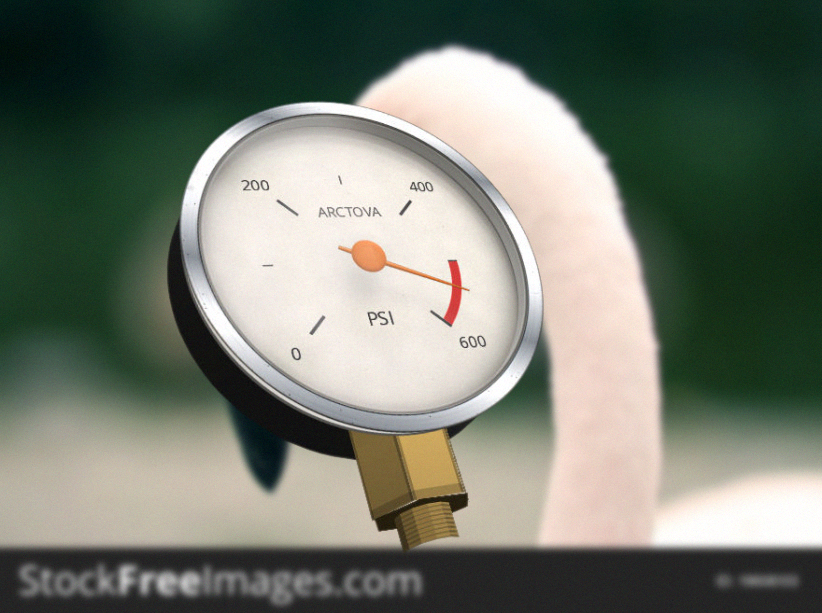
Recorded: value=550 unit=psi
